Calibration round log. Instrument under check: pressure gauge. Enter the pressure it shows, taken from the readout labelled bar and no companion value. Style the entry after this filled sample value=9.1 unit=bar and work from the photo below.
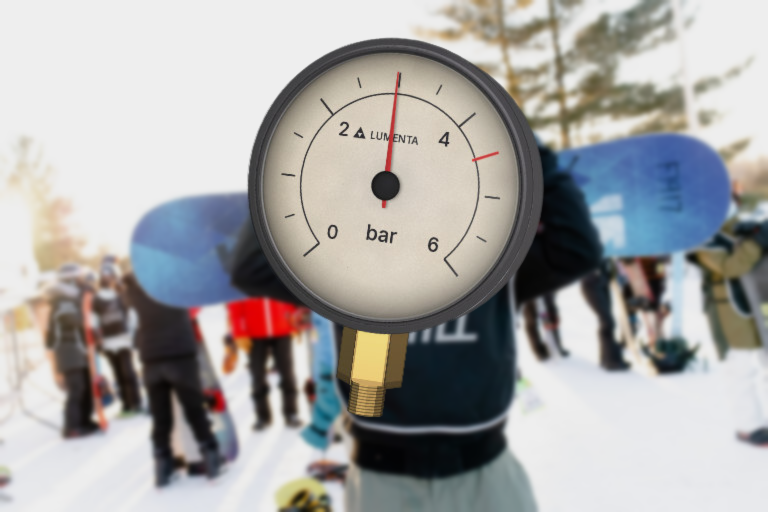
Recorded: value=3 unit=bar
